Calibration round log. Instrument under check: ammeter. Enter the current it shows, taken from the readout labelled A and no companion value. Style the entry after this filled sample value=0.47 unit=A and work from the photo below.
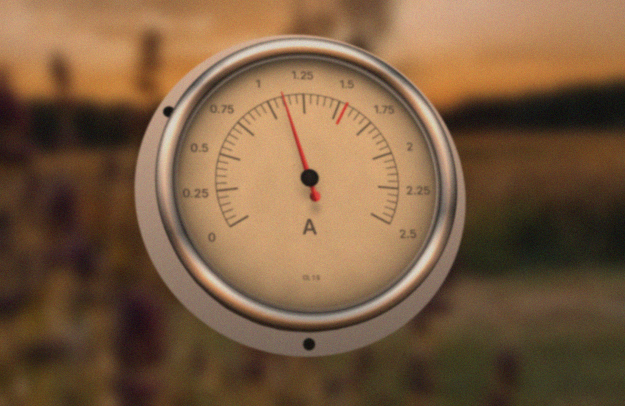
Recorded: value=1.1 unit=A
